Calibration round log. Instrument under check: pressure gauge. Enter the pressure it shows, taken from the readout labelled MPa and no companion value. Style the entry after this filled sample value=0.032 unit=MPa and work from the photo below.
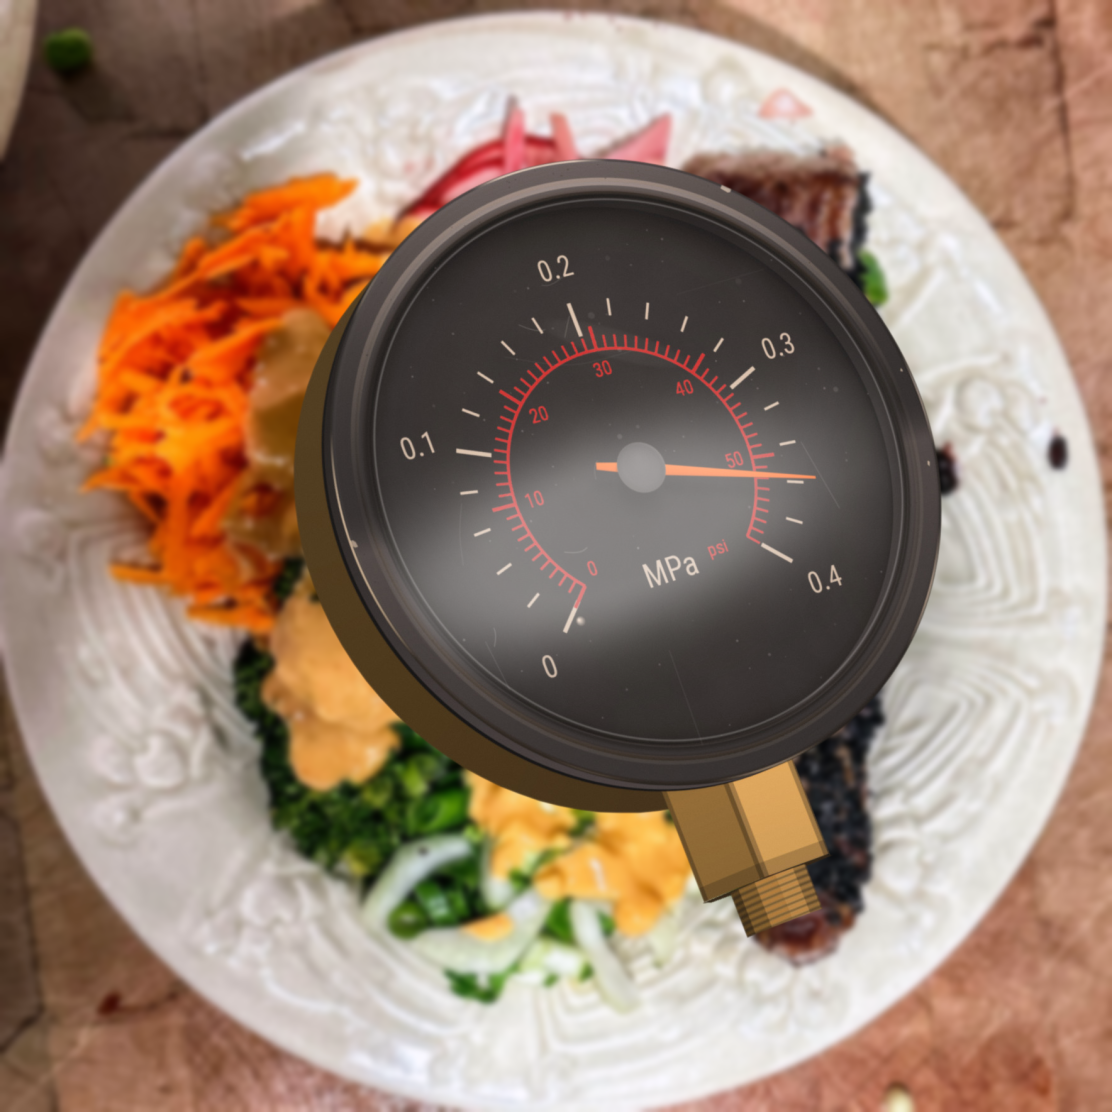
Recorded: value=0.36 unit=MPa
